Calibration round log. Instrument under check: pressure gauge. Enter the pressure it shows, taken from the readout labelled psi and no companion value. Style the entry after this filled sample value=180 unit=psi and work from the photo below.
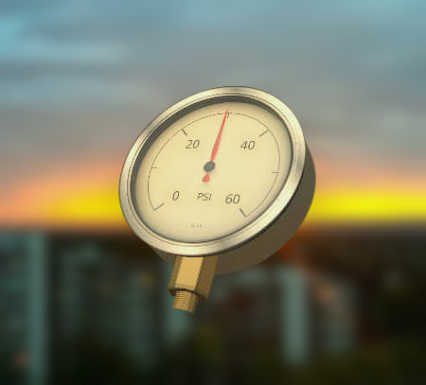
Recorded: value=30 unit=psi
